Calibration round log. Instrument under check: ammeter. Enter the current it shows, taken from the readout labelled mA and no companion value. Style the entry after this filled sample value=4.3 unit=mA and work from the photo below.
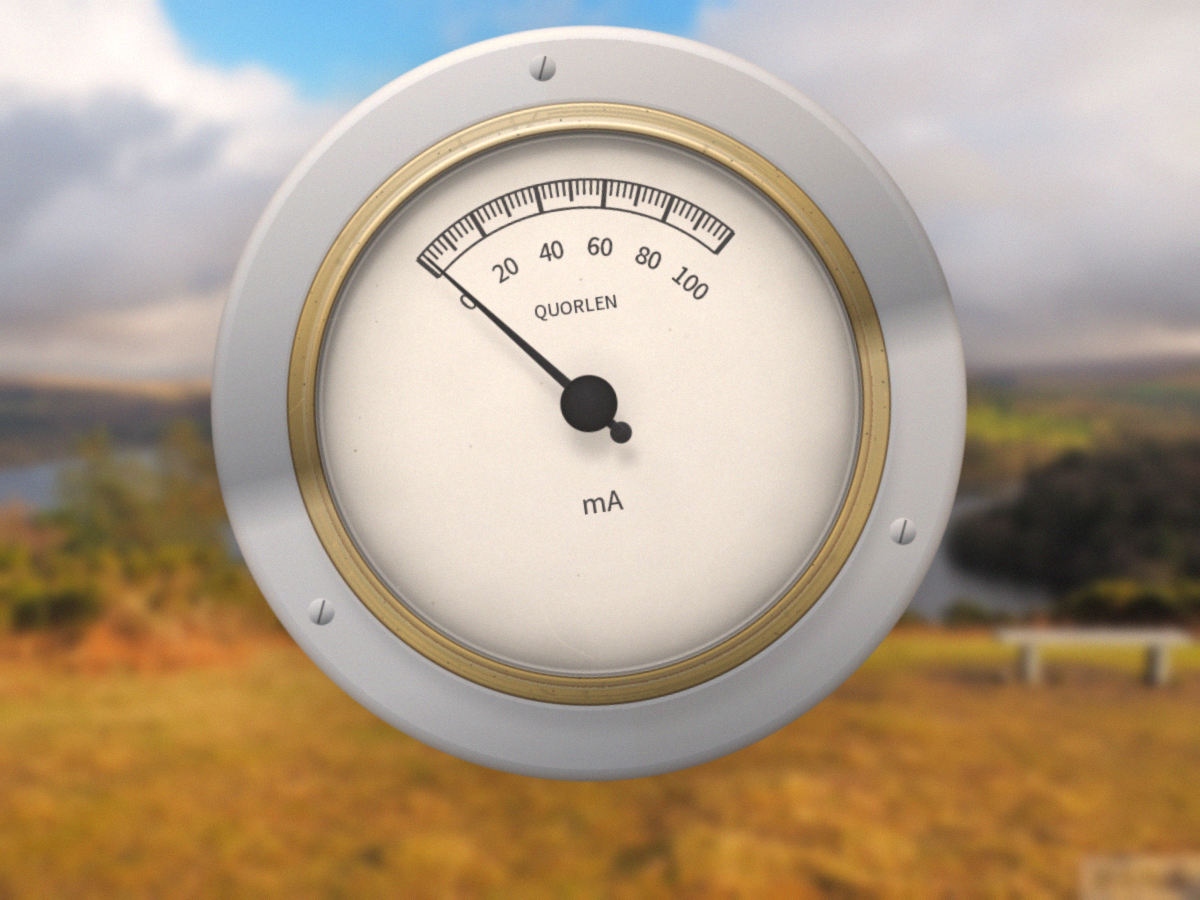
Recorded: value=2 unit=mA
